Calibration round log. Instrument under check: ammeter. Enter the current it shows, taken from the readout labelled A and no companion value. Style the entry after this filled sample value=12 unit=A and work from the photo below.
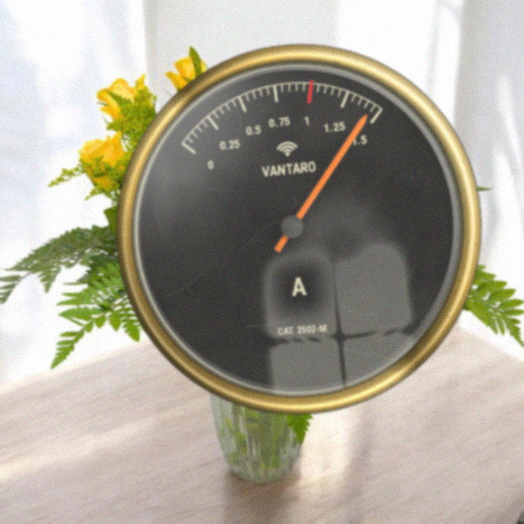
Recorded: value=1.45 unit=A
